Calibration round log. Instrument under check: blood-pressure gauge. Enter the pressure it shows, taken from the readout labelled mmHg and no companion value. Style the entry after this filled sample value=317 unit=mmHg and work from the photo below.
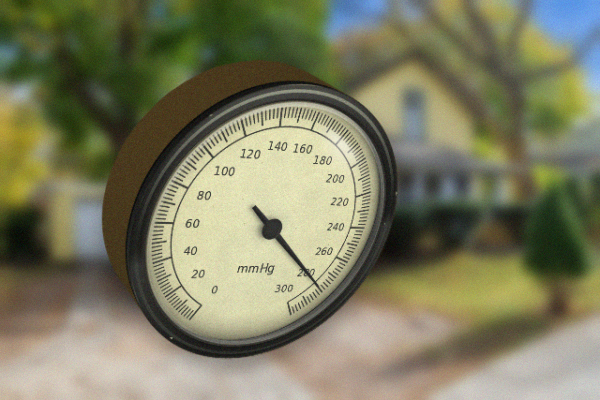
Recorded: value=280 unit=mmHg
